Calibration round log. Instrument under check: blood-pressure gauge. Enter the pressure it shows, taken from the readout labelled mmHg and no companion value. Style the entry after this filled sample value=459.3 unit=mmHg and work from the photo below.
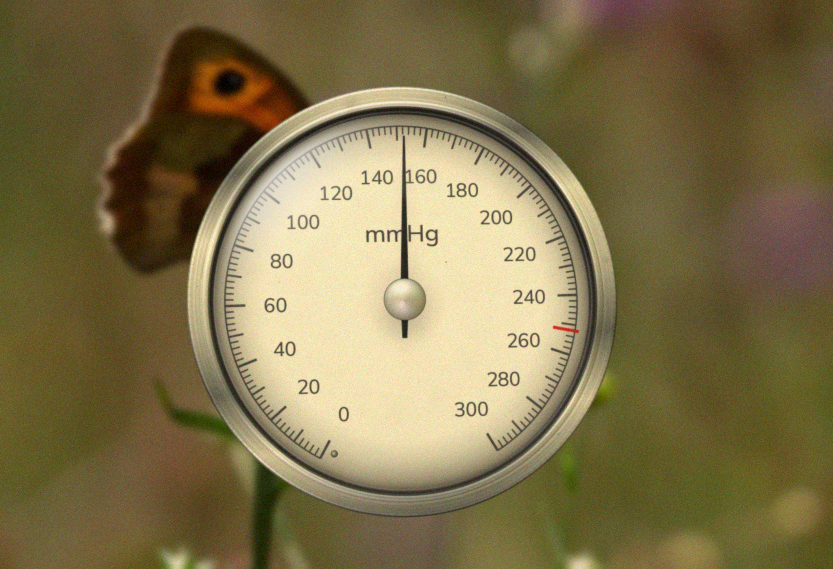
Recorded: value=152 unit=mmHg
